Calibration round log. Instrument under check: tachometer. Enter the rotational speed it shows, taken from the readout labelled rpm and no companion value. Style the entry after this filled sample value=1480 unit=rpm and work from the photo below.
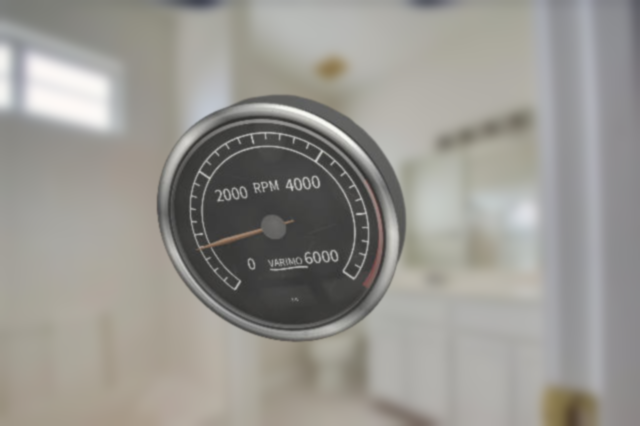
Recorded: value=800 unit=rpm
